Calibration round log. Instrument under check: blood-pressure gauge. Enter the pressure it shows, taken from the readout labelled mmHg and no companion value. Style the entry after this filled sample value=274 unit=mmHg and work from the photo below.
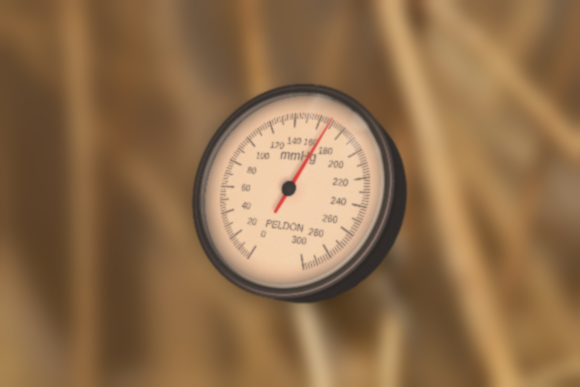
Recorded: value=170 unit=mmHg
